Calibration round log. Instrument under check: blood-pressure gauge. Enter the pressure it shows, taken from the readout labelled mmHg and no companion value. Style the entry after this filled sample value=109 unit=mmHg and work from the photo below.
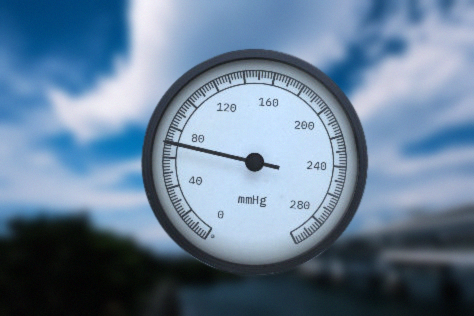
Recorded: value=70 unit=mmHg
